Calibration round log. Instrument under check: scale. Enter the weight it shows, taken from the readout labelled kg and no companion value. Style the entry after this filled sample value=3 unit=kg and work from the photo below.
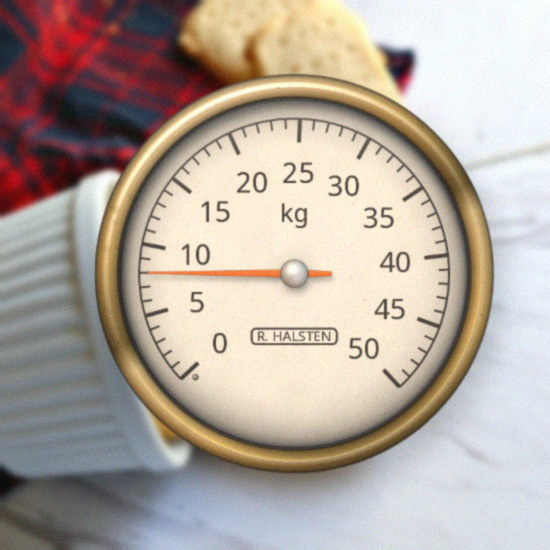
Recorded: value=8 unit=kg
